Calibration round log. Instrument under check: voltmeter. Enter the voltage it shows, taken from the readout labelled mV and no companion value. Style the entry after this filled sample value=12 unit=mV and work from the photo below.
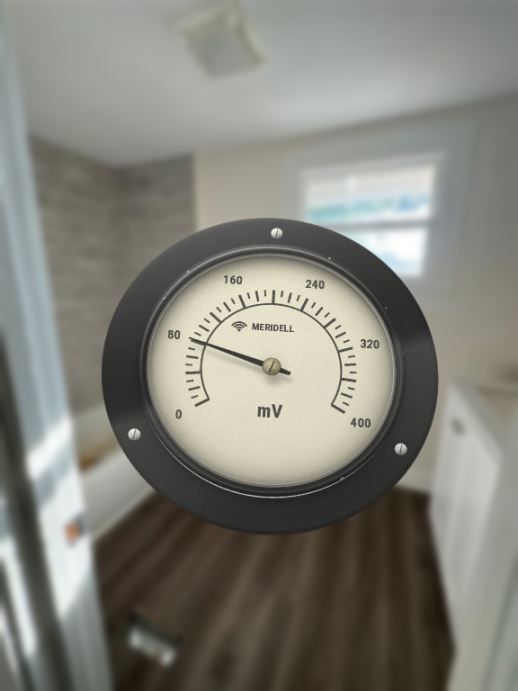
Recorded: value=80 unit=mV
